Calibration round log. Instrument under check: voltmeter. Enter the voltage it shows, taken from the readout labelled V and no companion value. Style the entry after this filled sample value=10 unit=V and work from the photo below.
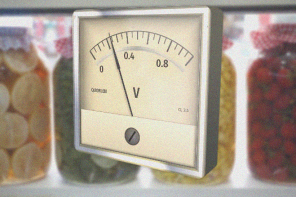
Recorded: value=0.25 unit=V
